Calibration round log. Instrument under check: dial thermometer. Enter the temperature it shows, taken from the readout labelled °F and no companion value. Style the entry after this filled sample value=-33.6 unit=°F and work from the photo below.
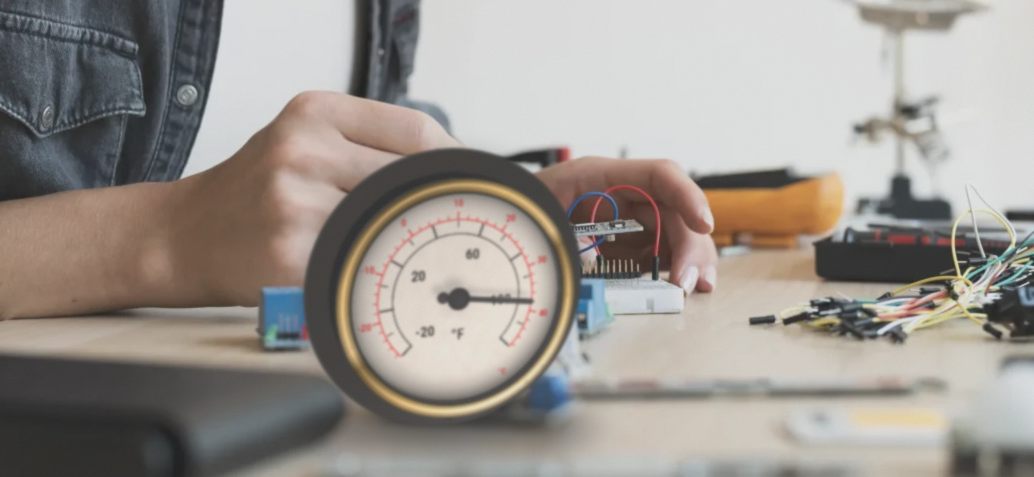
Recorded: value=100 unit=°F
